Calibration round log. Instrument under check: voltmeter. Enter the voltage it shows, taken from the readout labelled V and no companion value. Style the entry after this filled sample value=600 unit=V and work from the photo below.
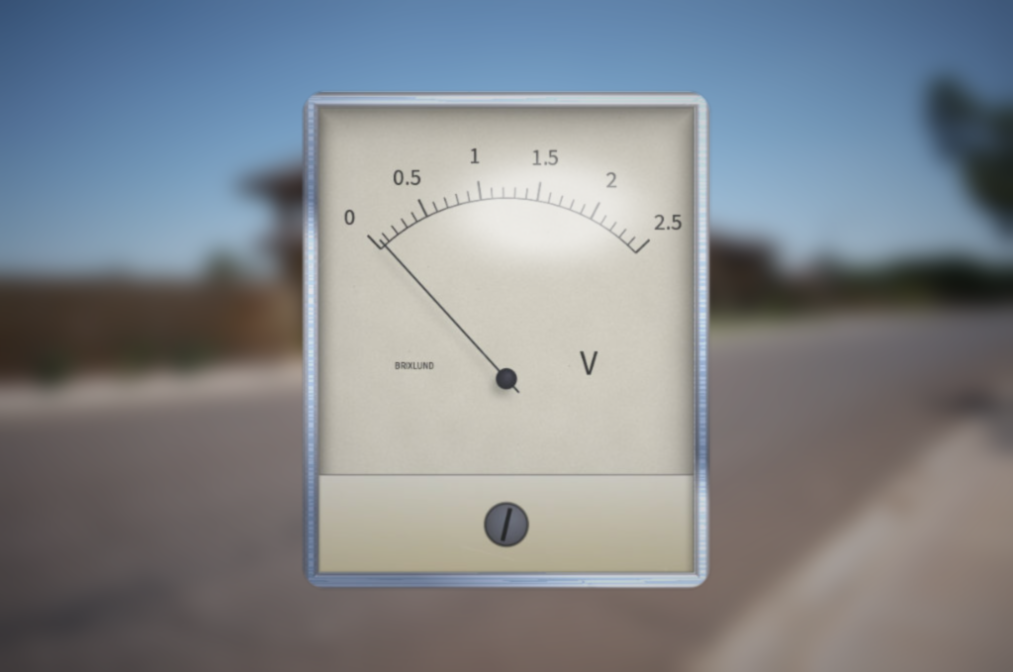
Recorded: value=0.05 unit=V
